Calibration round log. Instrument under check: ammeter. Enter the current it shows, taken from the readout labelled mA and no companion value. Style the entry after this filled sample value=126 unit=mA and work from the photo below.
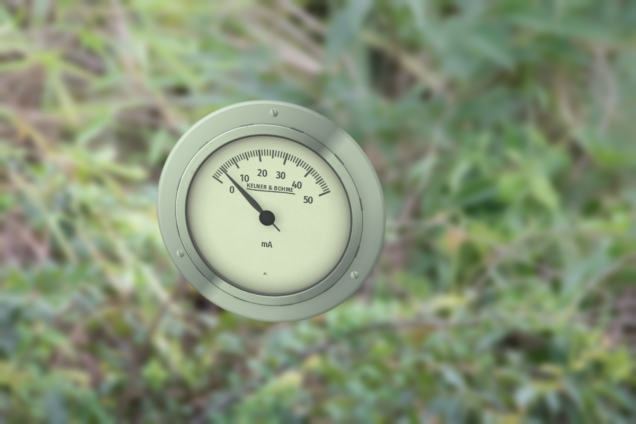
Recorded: value=5 unit=mA
